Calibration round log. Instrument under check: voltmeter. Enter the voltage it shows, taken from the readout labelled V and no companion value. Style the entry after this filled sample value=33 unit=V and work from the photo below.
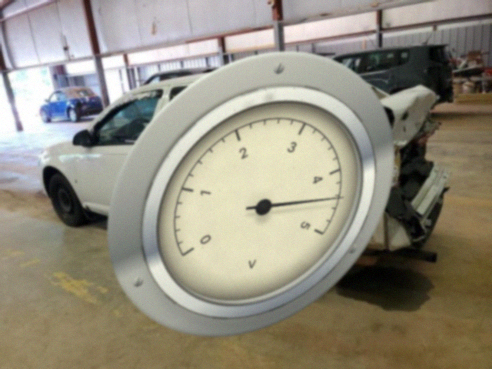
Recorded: value=4.4 unit=V
